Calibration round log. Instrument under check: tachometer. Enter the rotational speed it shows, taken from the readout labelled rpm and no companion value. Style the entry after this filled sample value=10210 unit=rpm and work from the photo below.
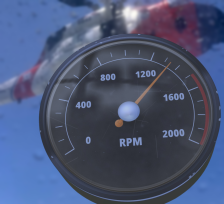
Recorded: value=1350 unit=rpm
